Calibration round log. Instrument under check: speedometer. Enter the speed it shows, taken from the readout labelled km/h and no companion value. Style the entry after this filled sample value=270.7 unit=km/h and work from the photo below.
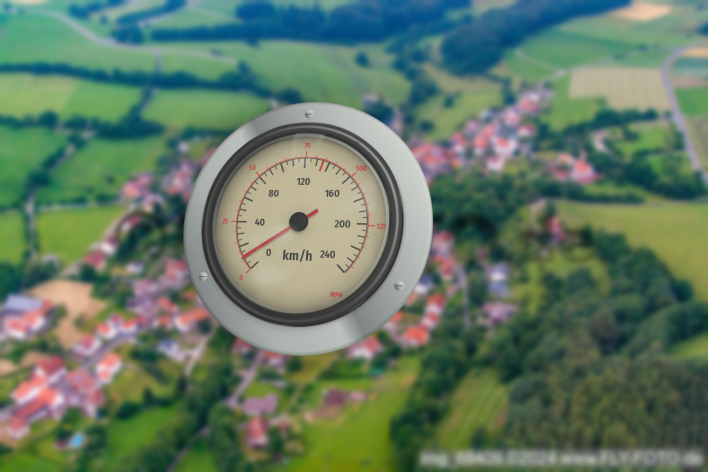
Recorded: value=10 unit=km/h
